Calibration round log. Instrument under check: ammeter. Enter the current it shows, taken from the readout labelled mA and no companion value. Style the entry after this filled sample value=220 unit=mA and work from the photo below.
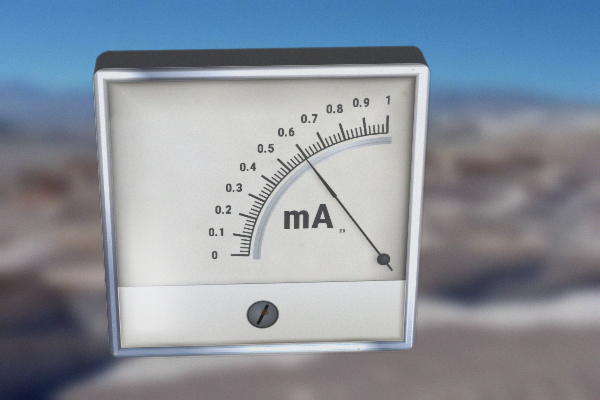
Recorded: value=0.6 unit=mA
